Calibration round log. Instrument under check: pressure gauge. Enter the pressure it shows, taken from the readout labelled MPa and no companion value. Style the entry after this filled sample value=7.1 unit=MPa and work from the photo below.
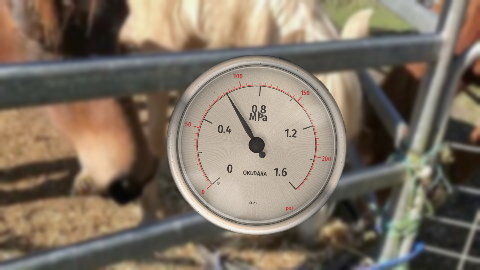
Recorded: value=0.6 unit=MPa
